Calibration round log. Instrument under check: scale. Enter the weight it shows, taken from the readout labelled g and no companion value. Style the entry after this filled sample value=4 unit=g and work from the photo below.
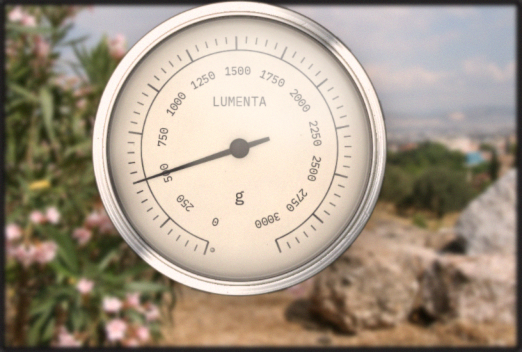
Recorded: value=500 unit=g
